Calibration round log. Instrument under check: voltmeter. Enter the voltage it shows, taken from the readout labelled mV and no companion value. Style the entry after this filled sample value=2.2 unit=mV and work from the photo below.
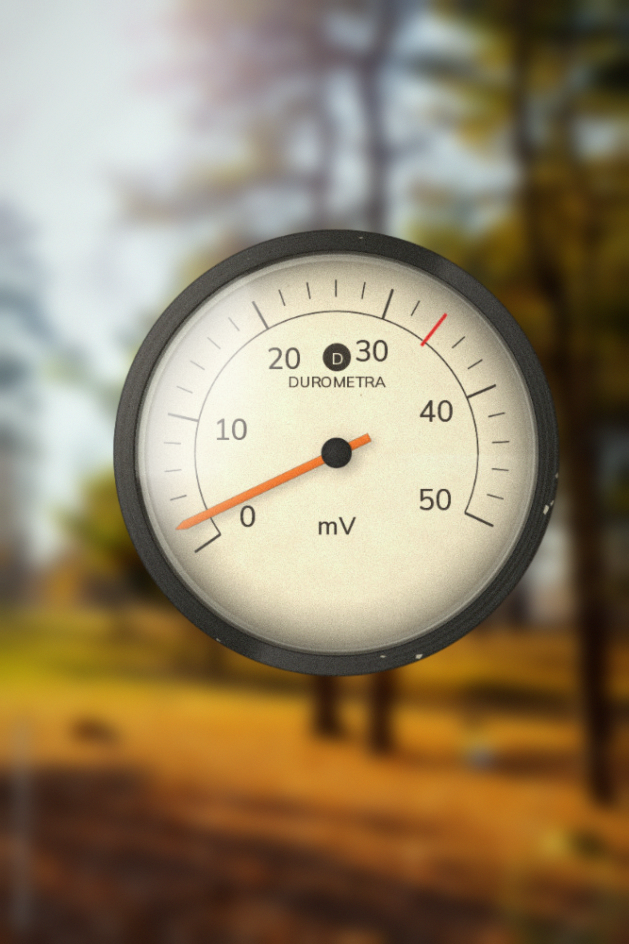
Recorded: value=2 unit=mV
